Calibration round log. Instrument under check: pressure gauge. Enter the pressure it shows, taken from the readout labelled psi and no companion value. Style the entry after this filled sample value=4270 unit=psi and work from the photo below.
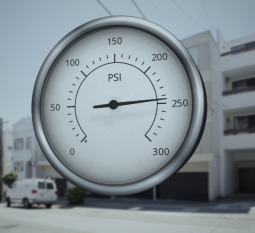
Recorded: value=245 unit=psi
